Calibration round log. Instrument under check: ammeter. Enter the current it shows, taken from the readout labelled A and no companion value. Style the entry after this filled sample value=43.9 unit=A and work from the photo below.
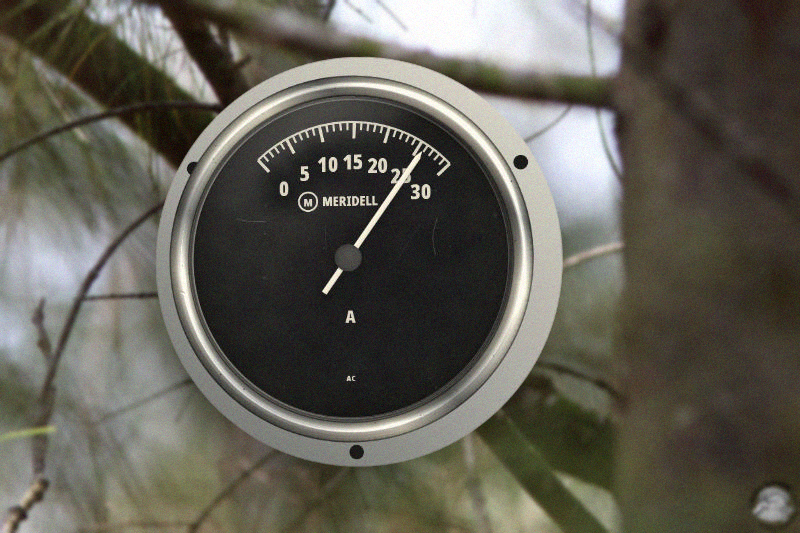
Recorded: value=26 unit=A
